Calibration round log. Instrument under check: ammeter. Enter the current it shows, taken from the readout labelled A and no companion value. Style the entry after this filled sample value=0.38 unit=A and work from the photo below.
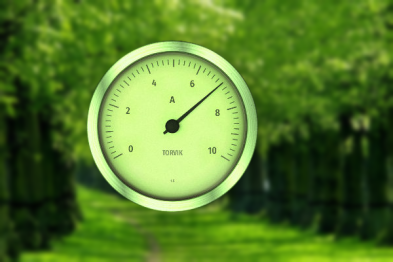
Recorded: value=7 unit=A
